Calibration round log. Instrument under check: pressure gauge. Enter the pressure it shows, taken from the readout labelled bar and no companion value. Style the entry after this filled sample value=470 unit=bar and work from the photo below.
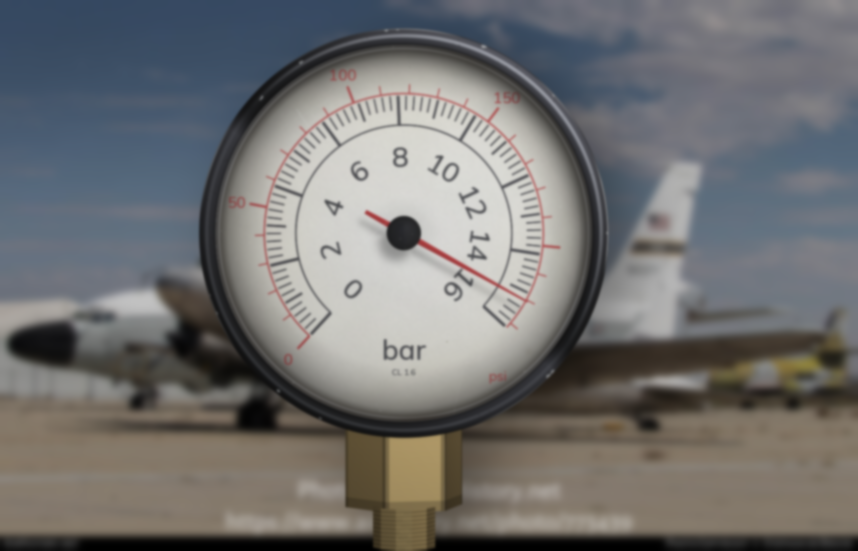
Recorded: value=15.2 unit=bar
